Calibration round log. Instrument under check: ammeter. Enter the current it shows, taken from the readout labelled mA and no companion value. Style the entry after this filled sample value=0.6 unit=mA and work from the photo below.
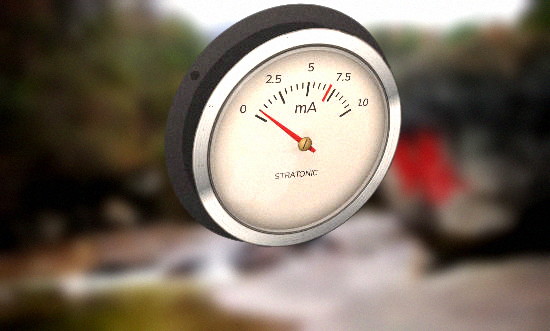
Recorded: value=0.5 unit=mA
